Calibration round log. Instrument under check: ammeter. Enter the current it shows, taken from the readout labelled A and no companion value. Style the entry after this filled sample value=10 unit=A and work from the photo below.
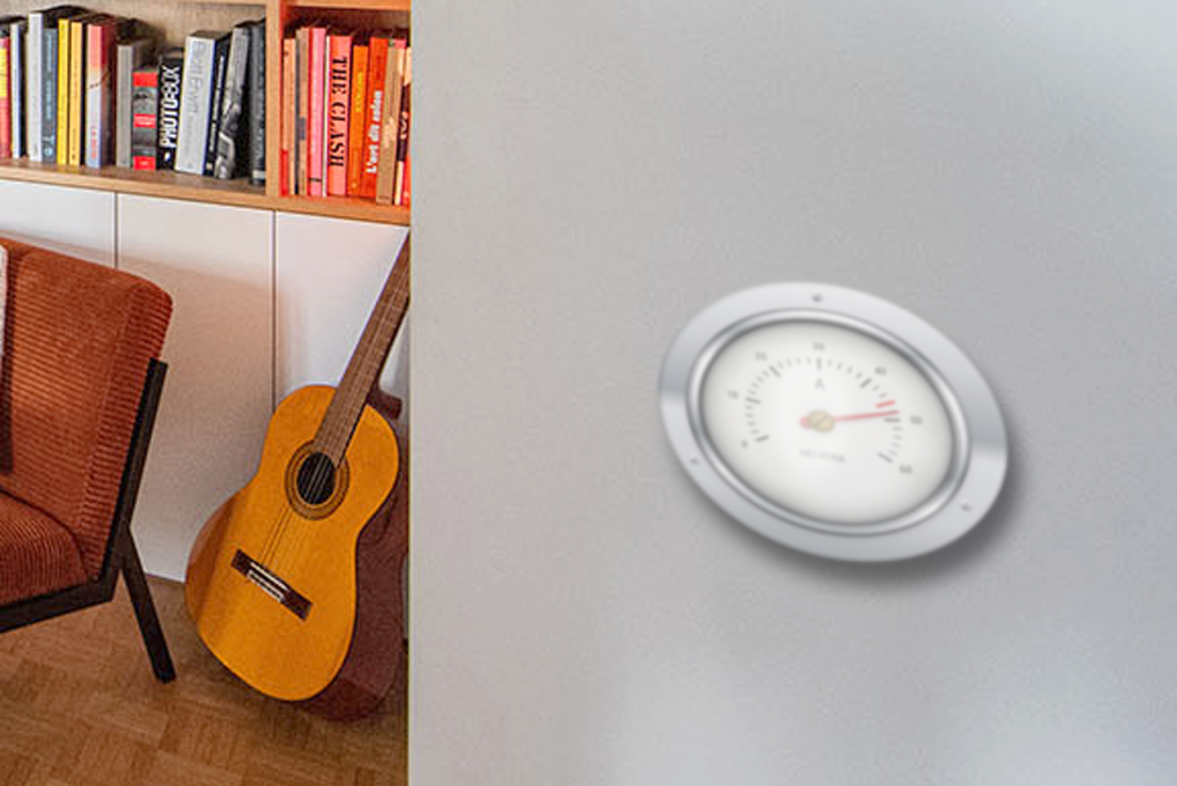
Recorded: value=48 unit=A
